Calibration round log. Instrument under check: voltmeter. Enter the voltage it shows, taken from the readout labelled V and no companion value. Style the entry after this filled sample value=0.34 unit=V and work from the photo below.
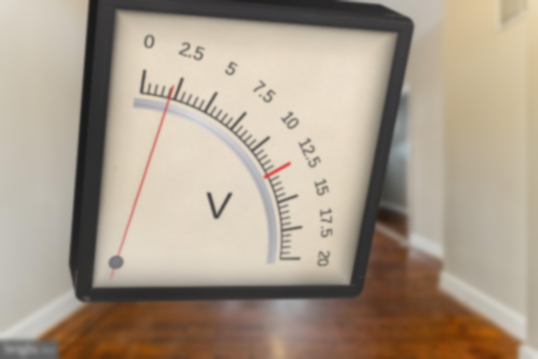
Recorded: value=2 unit=V
